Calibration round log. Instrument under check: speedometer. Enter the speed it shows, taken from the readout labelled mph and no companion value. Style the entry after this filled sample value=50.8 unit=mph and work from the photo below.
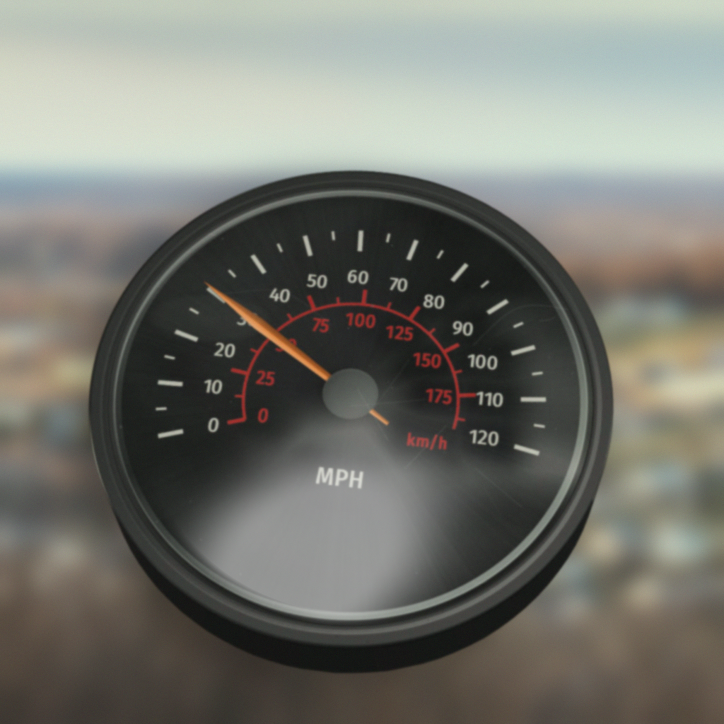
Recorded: value=30 unit=mph
